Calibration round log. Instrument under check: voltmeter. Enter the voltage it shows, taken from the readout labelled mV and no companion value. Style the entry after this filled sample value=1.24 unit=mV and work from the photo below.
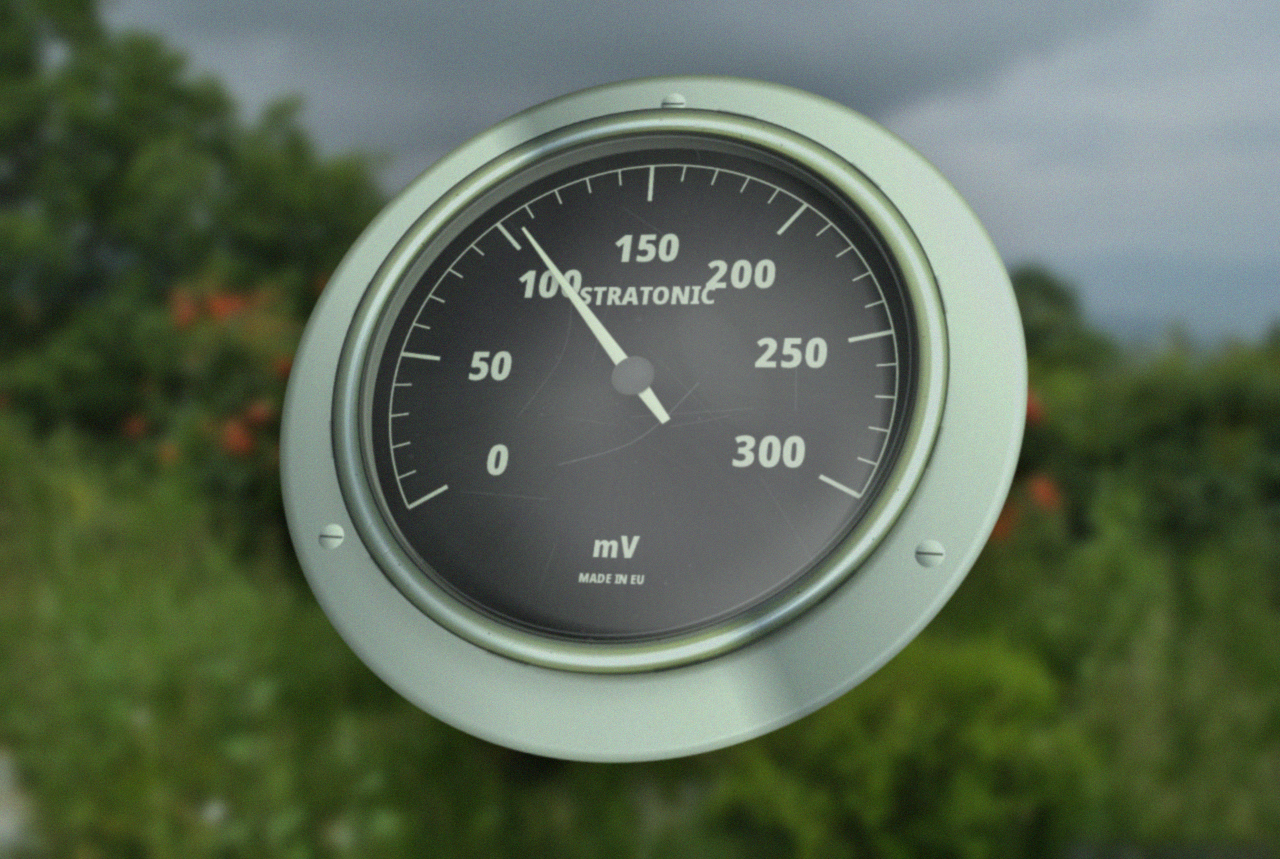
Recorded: value=105 unit=mV
